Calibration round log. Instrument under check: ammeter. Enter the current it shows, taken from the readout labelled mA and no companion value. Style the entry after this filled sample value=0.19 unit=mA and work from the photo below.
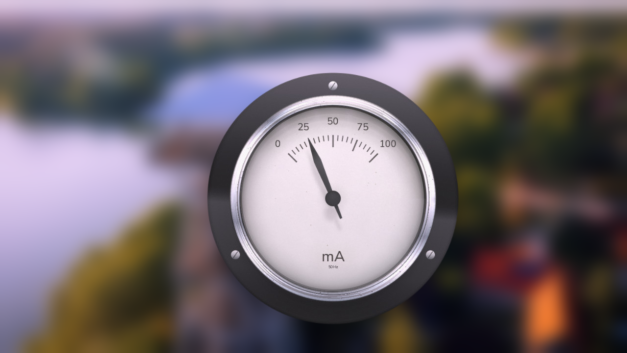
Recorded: value=25 unit=mA
